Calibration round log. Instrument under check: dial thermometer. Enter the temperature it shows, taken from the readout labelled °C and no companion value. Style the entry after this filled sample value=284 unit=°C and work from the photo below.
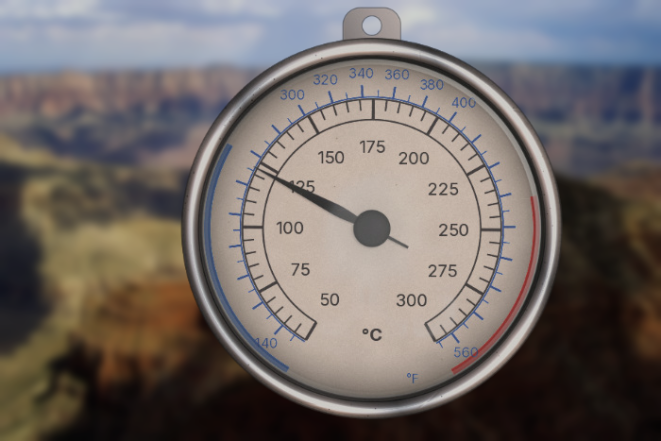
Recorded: value=122.5 unit=°C
